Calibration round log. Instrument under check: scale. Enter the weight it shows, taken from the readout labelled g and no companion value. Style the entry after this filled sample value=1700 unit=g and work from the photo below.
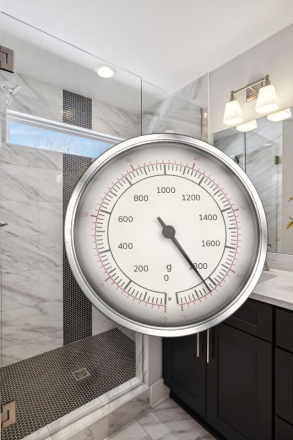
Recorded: value=1840 unit=g
